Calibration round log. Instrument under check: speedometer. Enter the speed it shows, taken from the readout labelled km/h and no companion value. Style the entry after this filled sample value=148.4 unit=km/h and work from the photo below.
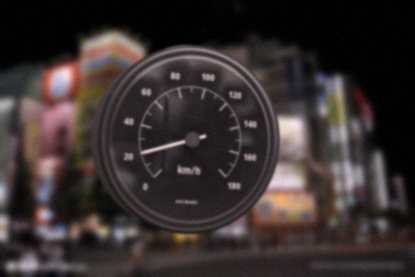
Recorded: value=20 unit=km/h
